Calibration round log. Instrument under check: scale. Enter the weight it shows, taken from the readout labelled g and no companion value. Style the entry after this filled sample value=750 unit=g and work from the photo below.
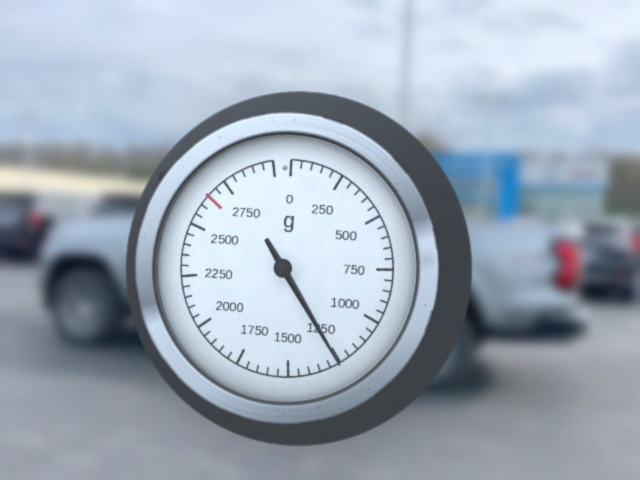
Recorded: value=1250 unit=g
